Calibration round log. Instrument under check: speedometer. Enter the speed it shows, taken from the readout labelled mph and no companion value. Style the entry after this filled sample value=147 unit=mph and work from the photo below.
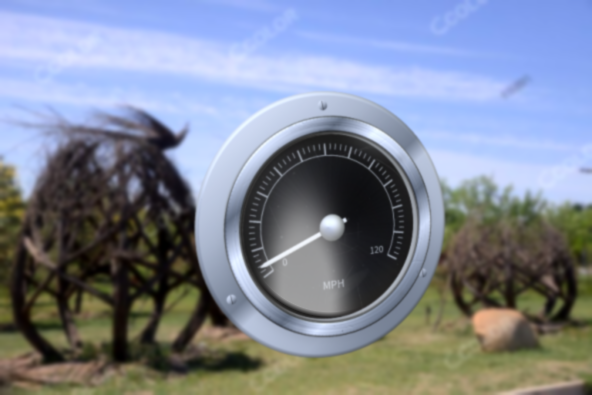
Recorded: value=4 unit=mph
